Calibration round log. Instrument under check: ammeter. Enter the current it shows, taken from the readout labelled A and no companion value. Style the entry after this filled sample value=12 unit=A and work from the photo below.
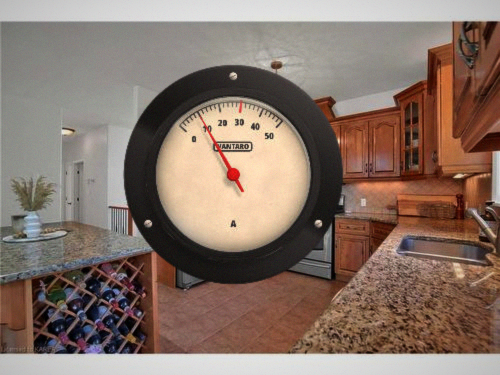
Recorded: value=10 unit=A
